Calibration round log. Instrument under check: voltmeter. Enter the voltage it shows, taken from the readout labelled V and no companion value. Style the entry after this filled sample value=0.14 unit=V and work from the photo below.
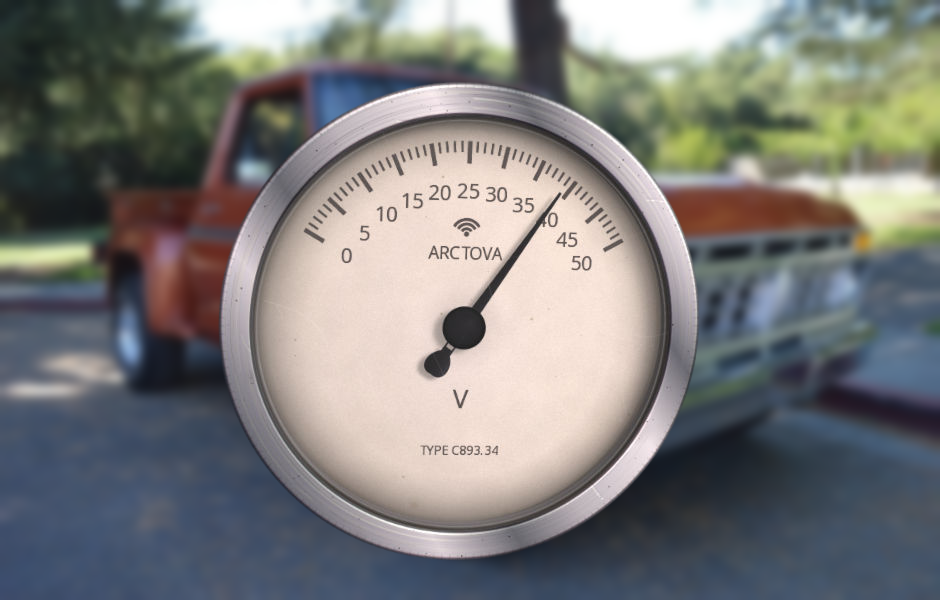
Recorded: value=39 unit=V
